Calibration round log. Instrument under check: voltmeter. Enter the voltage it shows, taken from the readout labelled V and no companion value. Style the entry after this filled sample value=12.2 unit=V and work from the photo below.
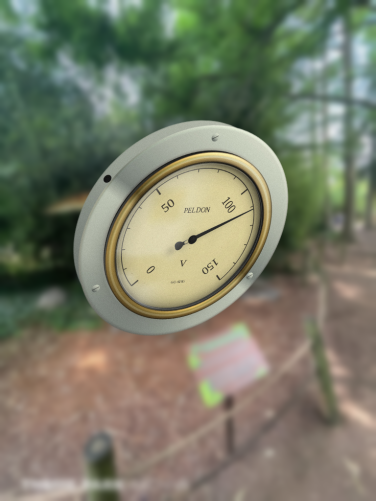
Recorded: value=110 unit=V
